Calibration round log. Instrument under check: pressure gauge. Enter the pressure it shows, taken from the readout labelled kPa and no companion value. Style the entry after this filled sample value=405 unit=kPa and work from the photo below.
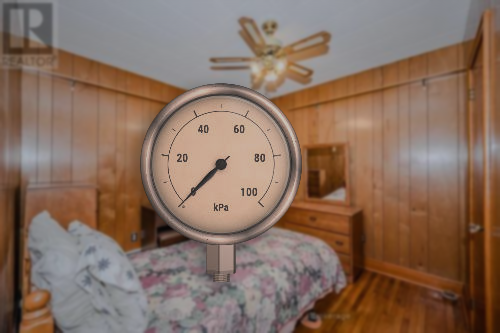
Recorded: value=0 unit=kPa
